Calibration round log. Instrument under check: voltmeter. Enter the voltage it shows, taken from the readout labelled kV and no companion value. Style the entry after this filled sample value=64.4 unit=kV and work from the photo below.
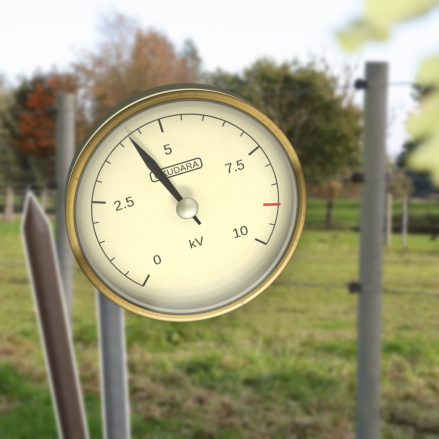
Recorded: value=4.25 unit=kV
